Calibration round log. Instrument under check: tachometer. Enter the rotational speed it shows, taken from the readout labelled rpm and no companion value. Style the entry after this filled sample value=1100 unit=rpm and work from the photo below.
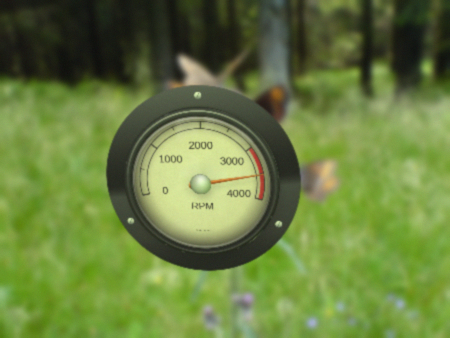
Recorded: value=3500 unit=rpm
